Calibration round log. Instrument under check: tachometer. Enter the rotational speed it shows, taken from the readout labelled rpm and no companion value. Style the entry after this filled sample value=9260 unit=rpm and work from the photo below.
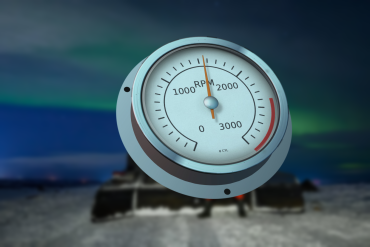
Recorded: value=1550 unit=rpm
